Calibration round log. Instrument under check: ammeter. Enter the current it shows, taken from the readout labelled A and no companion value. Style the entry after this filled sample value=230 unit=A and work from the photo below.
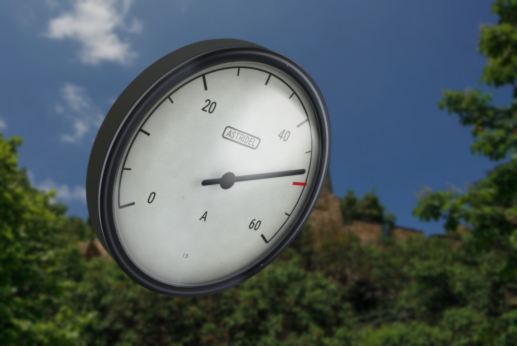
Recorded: value=47.5 unit=A
